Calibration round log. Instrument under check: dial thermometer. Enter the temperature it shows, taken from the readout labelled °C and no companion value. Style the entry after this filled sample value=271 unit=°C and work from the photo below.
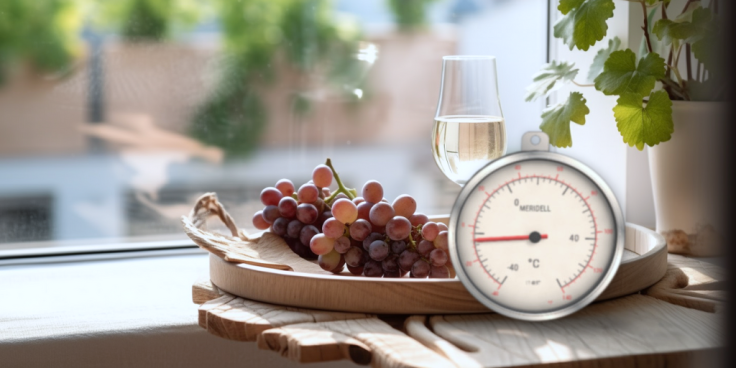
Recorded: value=-22 unit=°C
